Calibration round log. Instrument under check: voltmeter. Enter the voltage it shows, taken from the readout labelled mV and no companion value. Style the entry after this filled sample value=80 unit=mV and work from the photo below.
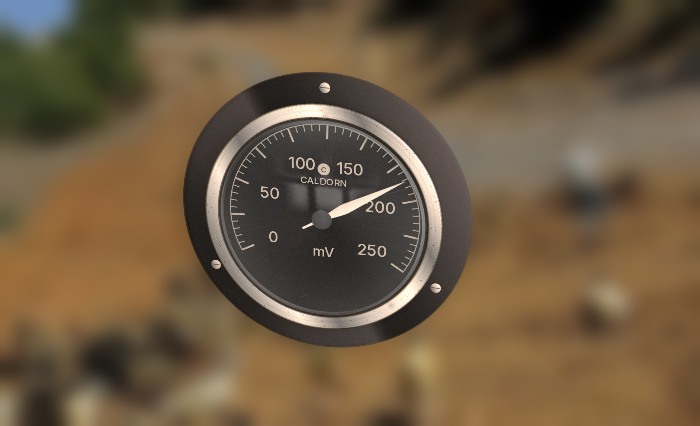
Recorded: value=185 unit=mV
